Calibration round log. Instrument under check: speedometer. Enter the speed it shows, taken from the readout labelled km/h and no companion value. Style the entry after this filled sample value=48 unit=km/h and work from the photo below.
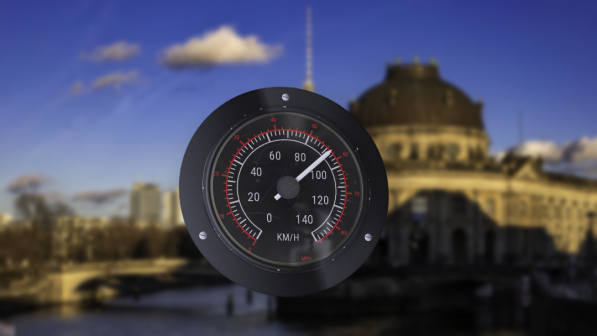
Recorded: value=92 unit=km/h
